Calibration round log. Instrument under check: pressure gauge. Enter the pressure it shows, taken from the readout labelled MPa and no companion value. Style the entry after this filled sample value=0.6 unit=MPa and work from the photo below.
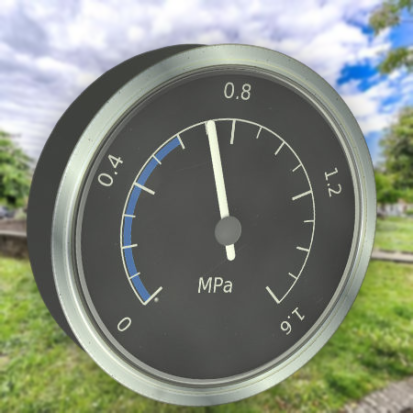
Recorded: value=0.7 unit=MPa
